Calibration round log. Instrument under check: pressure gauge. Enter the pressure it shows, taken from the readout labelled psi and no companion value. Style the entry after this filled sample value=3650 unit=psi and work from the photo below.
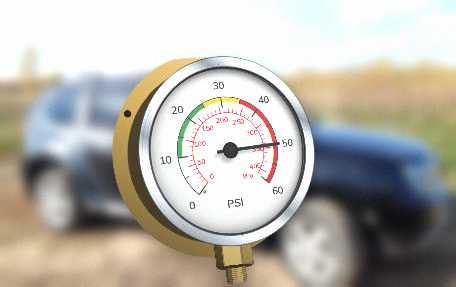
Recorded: value=50 unit=psi
